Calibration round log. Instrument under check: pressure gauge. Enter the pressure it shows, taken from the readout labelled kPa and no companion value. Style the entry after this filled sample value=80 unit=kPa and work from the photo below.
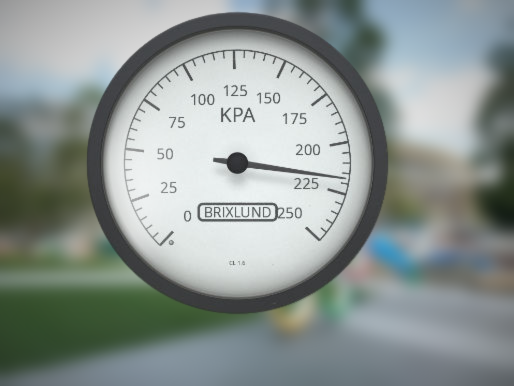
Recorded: value=217.5 unit=kPa
